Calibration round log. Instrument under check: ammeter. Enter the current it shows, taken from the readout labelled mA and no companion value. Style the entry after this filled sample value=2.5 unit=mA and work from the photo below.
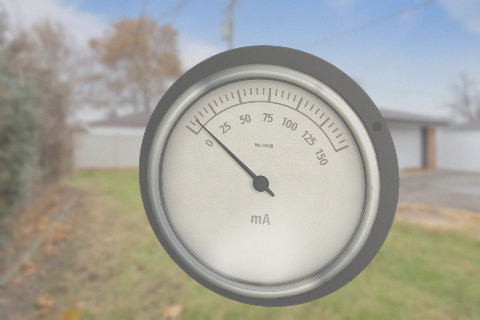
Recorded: value=10 unit=mA
